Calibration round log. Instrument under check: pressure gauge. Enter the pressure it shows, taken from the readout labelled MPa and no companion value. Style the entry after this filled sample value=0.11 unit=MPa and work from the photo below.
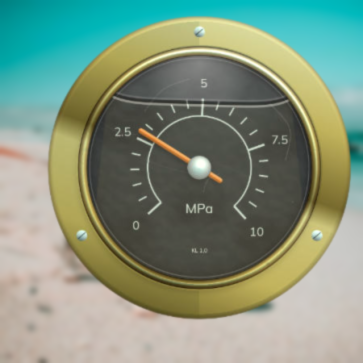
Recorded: value=2.75 unit=MPa
